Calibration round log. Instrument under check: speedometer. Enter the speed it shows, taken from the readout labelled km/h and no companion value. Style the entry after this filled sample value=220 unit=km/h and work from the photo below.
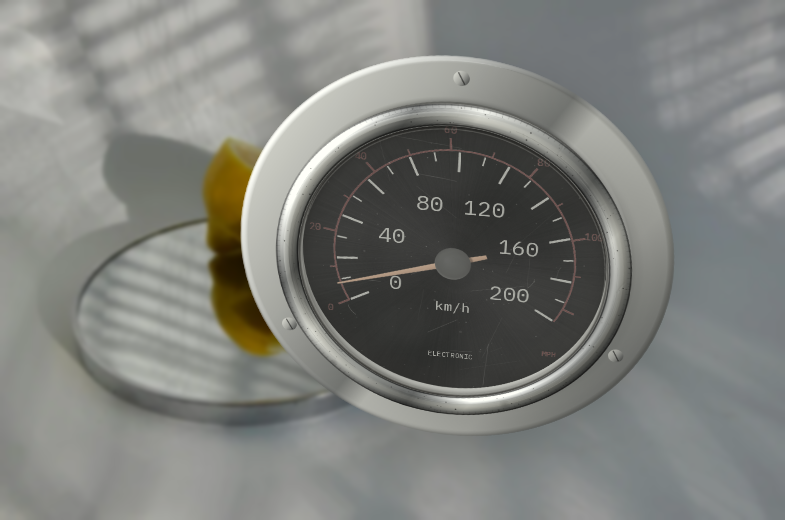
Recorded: value=10 unit=km/h
